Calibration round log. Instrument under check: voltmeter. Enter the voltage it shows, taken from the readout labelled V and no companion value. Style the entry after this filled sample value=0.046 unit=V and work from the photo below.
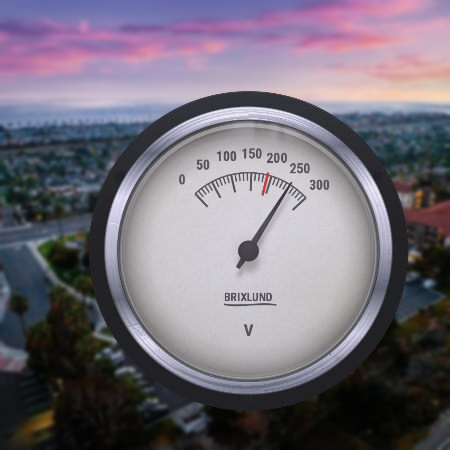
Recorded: value=250 unit=V
